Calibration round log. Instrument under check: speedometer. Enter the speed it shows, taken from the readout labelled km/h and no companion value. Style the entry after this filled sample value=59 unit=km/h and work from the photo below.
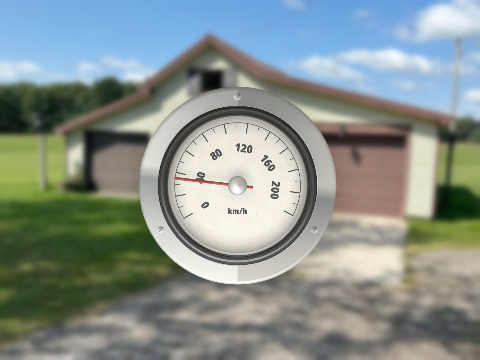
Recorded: value=35 unit=km/h
